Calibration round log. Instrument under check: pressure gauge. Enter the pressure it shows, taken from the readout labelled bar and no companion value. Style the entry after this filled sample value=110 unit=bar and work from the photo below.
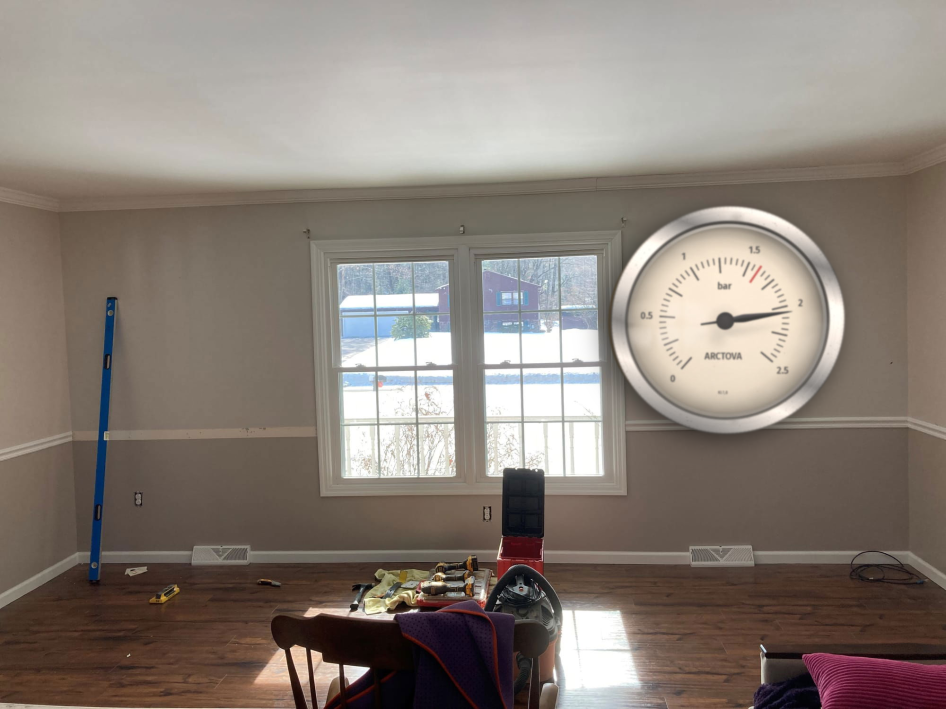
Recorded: value=2.05 unit=bar
